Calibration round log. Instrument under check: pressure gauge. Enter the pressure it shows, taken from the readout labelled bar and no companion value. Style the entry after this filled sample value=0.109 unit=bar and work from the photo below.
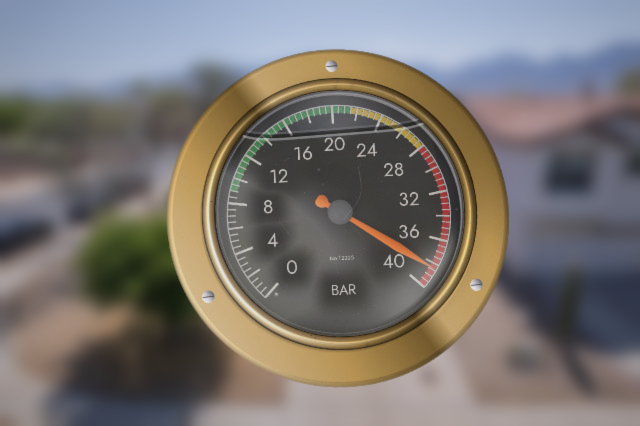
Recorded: value=38.5 unit=bar
